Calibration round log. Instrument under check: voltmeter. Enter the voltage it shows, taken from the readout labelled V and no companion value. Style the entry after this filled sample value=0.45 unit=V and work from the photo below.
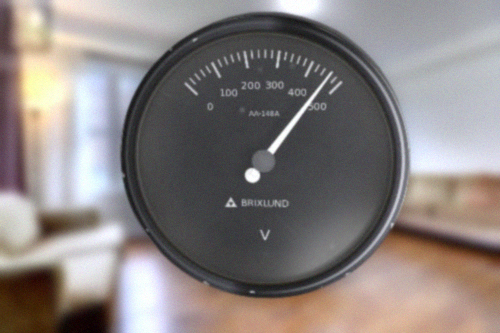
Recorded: value=460 unit=V
